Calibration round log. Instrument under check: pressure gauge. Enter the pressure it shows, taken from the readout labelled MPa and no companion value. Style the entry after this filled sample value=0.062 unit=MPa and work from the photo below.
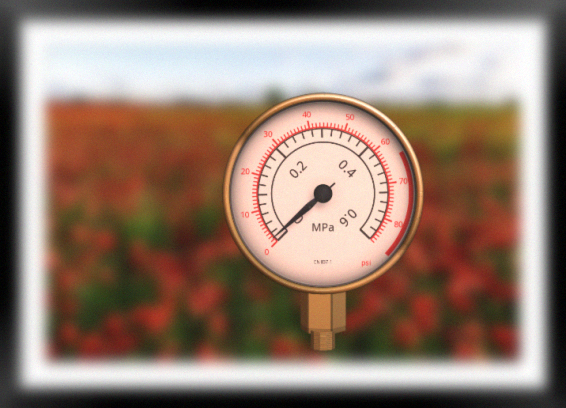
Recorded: value=0.01 unit=MPa
